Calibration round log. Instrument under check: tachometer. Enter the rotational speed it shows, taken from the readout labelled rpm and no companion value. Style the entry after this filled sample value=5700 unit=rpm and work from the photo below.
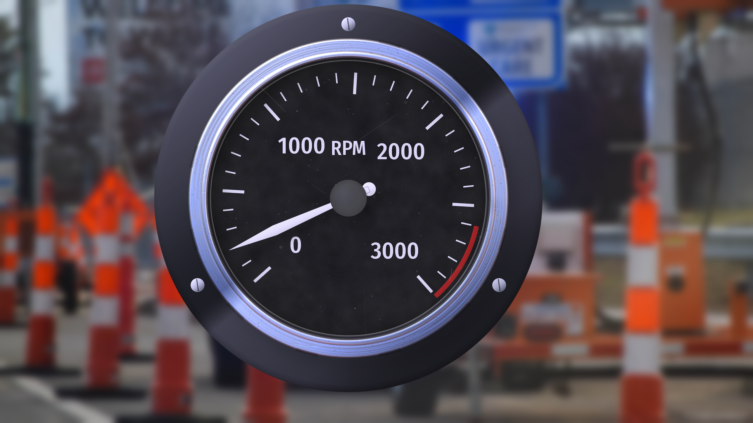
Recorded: value=200 unit=rpm
